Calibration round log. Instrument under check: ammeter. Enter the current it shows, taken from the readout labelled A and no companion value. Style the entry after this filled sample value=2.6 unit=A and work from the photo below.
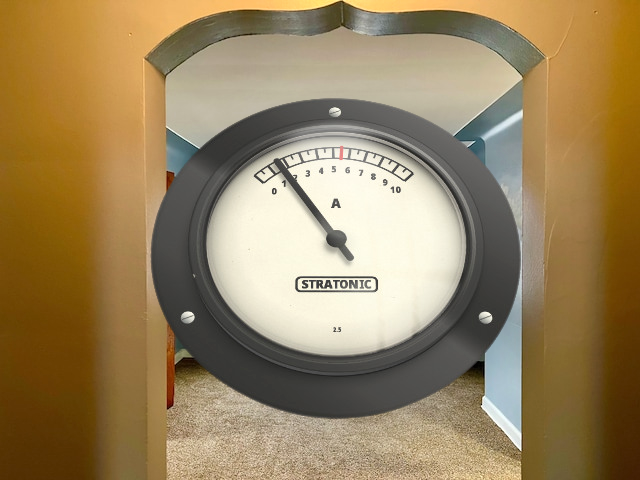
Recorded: value=1.5 unit=A
